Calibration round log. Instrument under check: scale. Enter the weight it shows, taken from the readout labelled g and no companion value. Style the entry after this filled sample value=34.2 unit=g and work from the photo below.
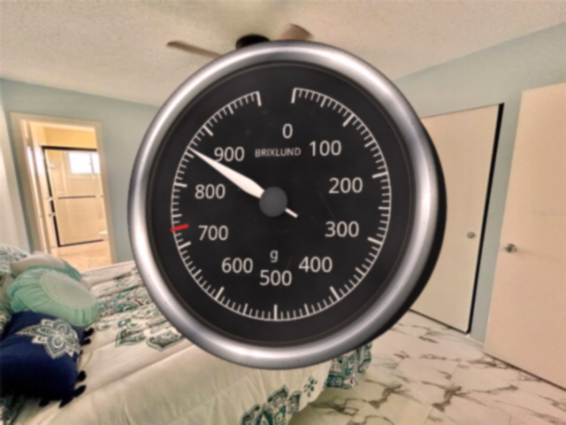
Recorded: value=860 unit=g
